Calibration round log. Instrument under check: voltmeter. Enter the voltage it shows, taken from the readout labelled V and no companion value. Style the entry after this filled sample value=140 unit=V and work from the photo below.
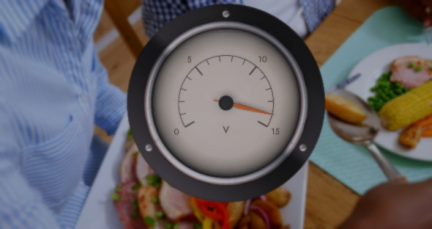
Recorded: value=14 unit=V
